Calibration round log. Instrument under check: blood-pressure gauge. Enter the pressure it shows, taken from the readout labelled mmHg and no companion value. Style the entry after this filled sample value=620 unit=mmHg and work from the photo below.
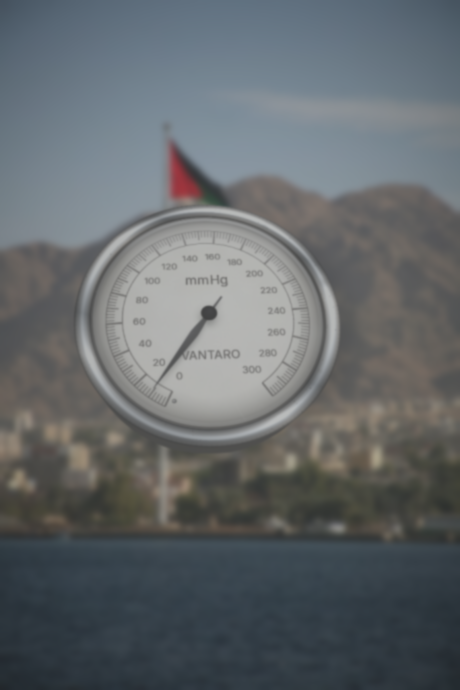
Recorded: value=10 unit=mmHg
